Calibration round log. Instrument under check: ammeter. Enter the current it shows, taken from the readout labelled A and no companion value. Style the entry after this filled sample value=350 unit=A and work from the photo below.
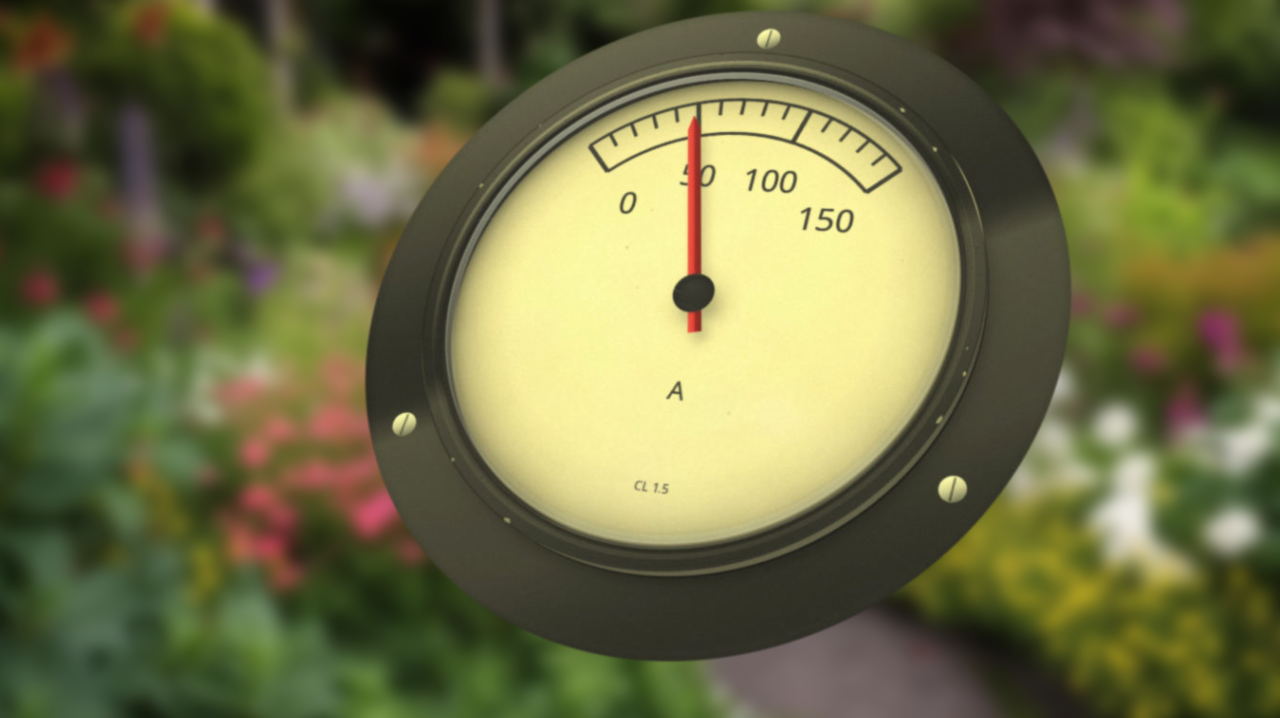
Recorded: value=50 unit=A
